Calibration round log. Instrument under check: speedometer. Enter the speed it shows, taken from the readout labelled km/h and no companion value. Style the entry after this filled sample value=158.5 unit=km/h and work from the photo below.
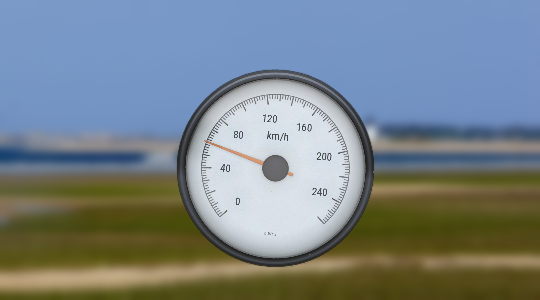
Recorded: value=60 unit=km/h
